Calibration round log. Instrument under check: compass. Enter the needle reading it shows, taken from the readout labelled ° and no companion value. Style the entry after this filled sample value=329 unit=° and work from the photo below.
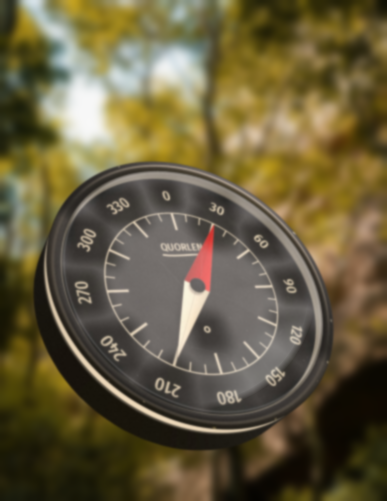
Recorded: value=30 unit=°
